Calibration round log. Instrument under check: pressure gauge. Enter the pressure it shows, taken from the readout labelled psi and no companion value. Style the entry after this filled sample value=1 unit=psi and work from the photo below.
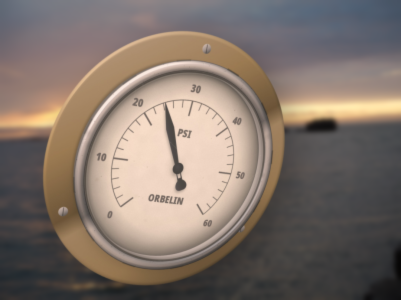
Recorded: value=24 unit=psi
